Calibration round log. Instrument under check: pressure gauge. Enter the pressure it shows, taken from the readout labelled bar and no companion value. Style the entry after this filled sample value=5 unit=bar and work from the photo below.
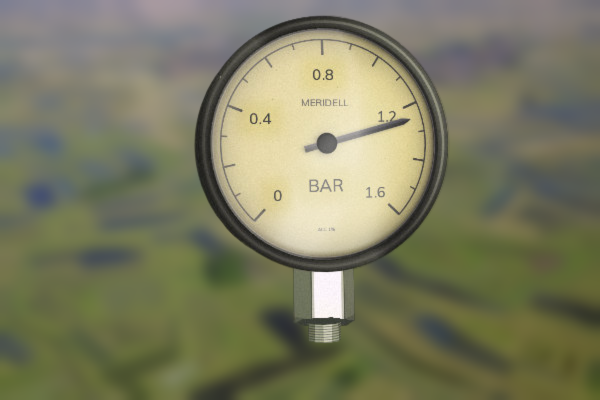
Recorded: value=1.25 unit=bar
